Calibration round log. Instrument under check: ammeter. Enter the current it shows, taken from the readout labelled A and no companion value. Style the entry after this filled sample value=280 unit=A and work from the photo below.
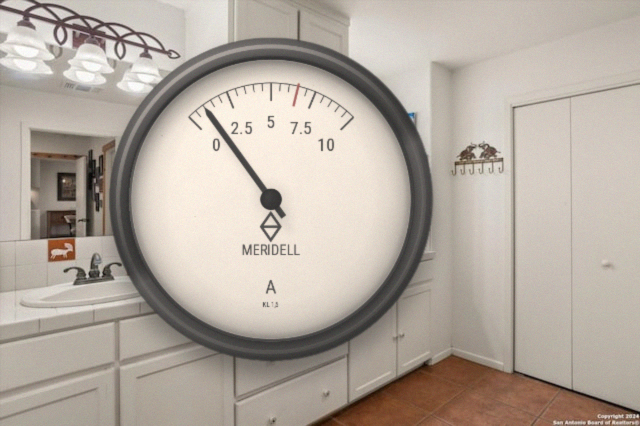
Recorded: value=1 unit=A
